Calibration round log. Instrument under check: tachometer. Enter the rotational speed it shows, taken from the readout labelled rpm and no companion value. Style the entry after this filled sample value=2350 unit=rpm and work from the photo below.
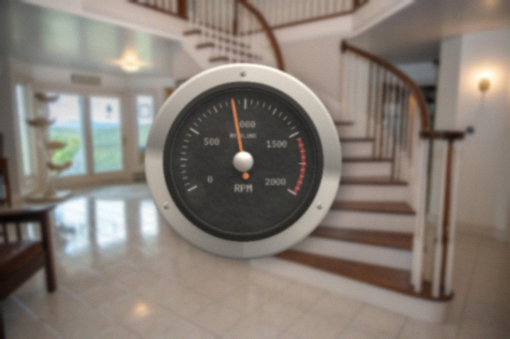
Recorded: value=900 unit=rpm
